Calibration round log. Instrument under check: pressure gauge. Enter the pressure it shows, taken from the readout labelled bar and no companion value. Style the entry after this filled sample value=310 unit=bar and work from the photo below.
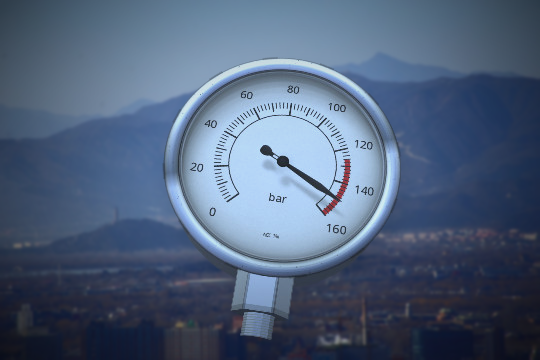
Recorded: value=150 unit=bar
